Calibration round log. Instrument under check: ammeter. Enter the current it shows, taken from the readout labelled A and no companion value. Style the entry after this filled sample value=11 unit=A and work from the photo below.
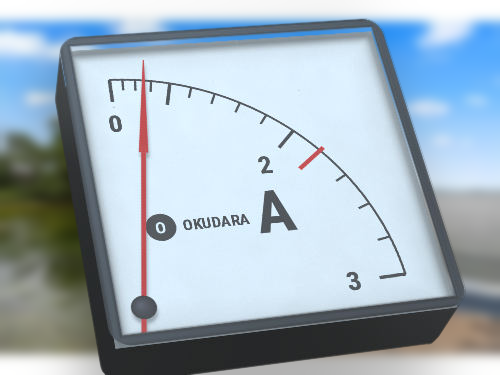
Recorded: value=0.7 unit=A
